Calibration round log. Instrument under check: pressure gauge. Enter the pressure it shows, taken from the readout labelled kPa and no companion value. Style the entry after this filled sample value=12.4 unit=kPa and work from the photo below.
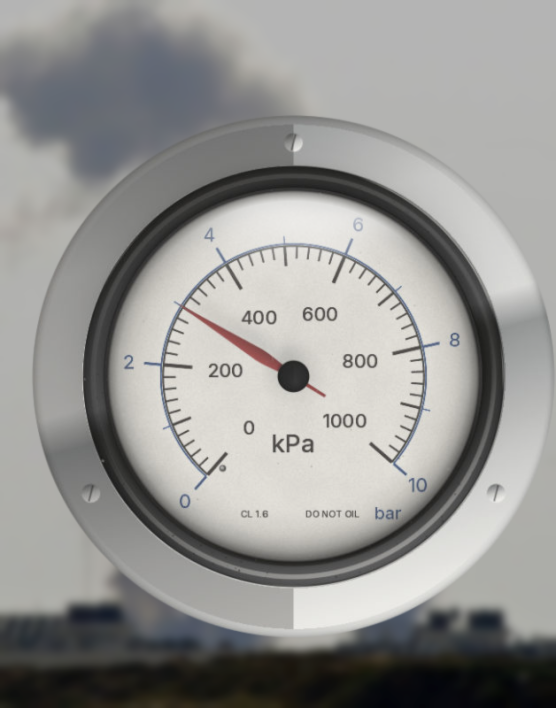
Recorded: value=300 unit=kPa
